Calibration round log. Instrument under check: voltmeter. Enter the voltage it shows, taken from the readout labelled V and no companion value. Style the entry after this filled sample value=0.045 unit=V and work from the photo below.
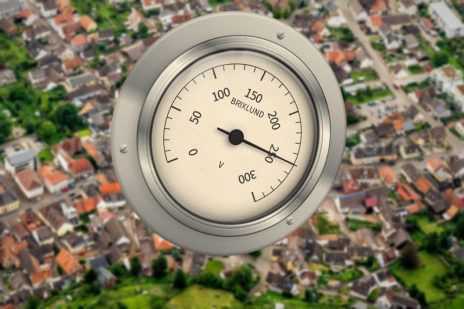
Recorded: value=250 unit=V
